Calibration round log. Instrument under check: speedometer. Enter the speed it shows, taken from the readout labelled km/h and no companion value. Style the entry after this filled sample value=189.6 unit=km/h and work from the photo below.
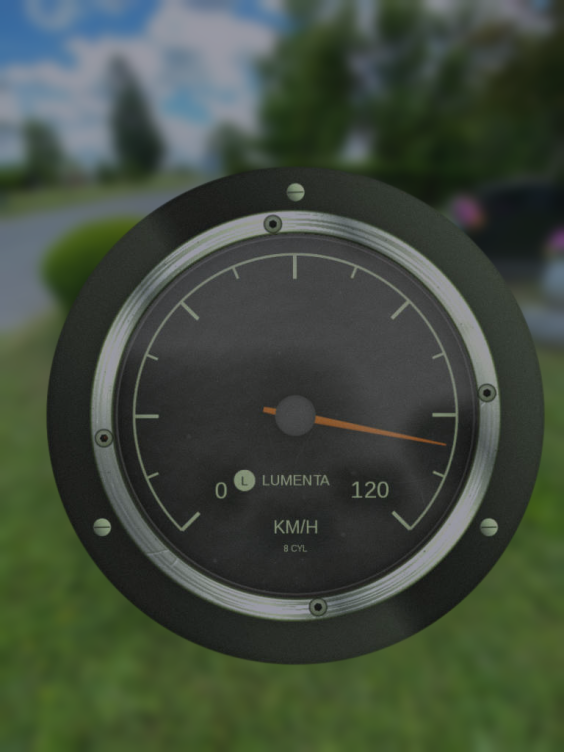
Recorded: value=105 unit=km/h
